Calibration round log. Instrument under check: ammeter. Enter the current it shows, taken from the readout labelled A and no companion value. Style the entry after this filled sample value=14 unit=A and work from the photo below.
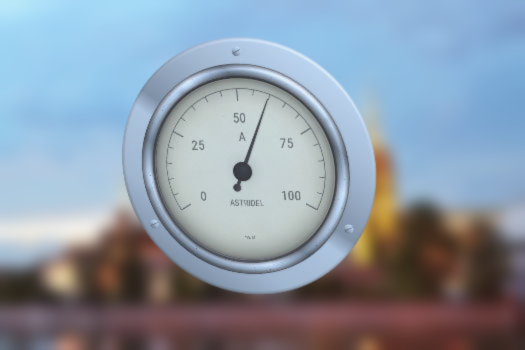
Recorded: value=60 unit=A
